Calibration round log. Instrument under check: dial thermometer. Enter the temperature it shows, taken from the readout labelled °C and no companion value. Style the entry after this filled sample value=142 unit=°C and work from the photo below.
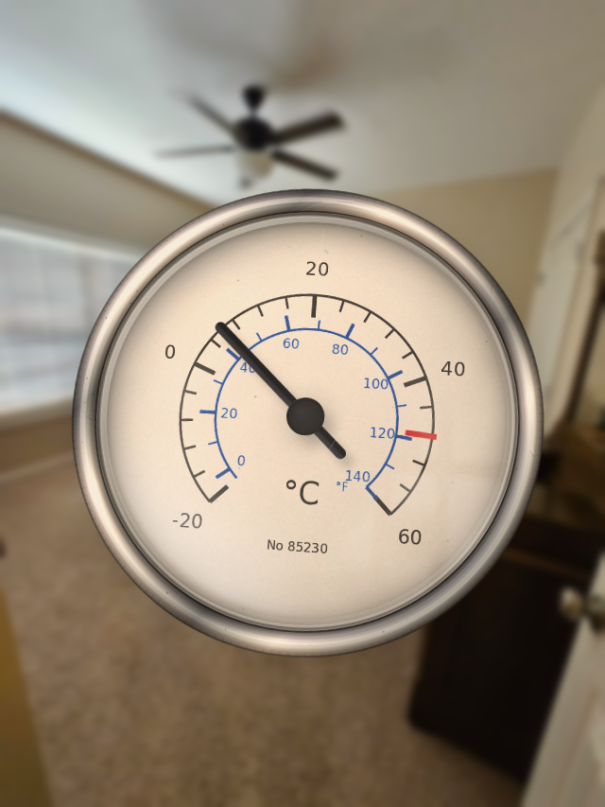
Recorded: value=6 unit=°C
